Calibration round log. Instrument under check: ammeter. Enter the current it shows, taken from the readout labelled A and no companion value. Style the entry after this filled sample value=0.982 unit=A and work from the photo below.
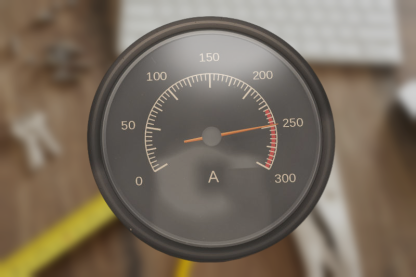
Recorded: value=250 unit=A
